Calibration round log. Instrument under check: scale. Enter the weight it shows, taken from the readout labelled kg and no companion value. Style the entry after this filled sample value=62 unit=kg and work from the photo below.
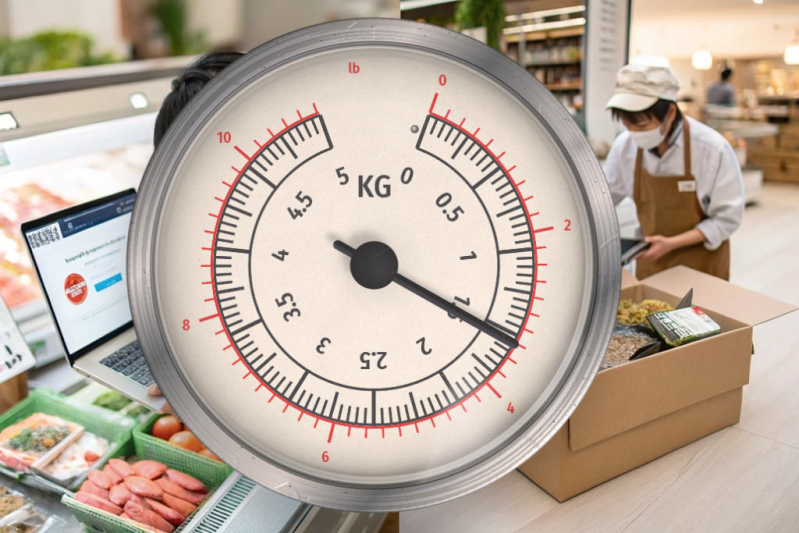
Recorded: value=1.55 unit=kg
